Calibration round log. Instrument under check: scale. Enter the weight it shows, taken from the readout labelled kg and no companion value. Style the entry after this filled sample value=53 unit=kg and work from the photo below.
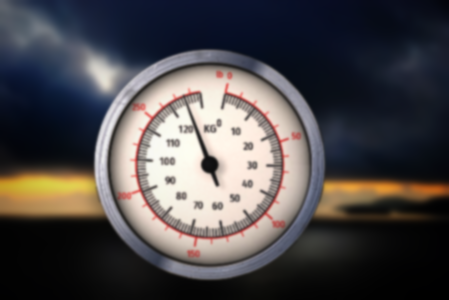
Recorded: value=125 unit=kg
